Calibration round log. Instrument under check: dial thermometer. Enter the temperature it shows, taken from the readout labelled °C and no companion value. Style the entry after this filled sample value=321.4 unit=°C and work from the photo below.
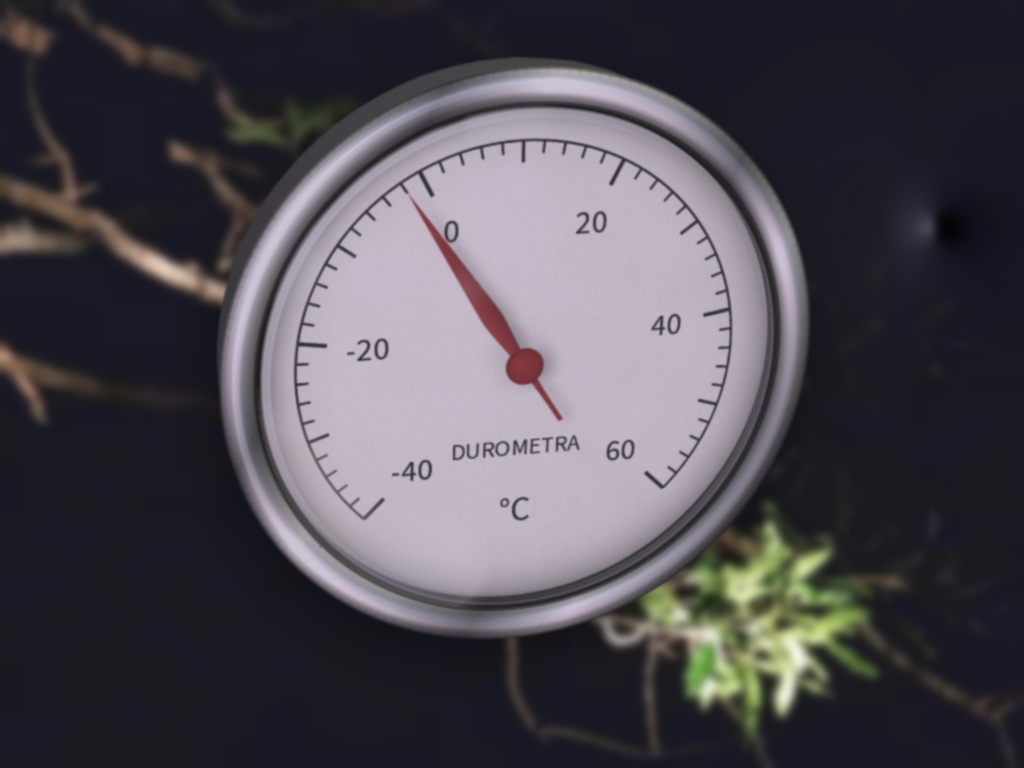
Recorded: value=-2 unit=°C
